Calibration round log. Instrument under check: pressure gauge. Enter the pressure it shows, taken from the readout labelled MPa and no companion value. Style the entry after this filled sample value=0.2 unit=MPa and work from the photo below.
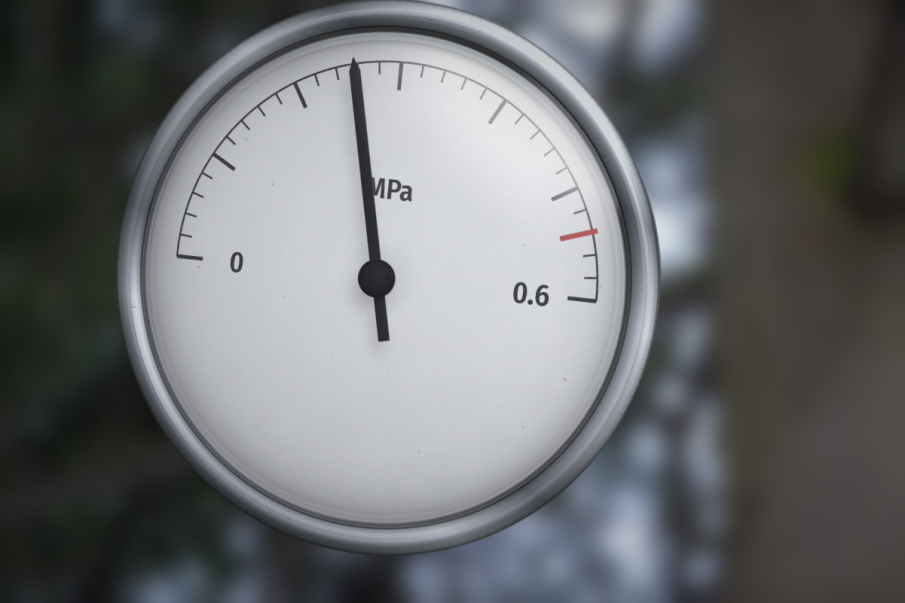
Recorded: value=0.26 unit=MPa
